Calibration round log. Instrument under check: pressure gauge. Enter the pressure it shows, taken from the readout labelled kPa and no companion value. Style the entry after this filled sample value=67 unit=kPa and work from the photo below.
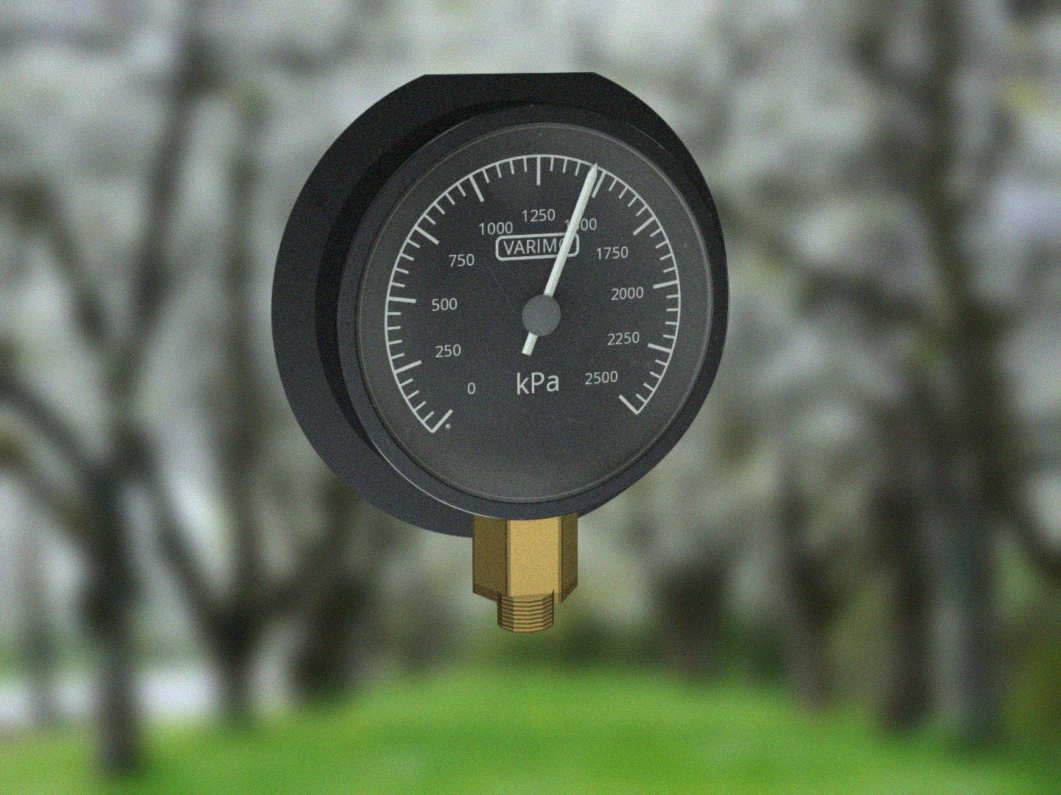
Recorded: value=1450 unit=kPa
